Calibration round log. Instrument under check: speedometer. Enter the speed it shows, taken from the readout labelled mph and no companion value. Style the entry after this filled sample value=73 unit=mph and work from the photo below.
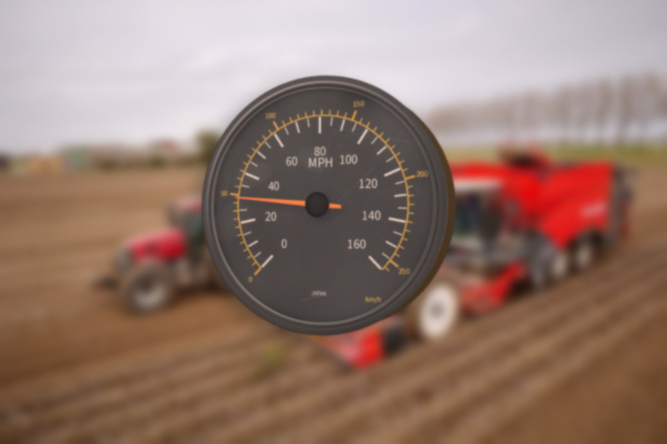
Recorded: value=30 unit=mph
